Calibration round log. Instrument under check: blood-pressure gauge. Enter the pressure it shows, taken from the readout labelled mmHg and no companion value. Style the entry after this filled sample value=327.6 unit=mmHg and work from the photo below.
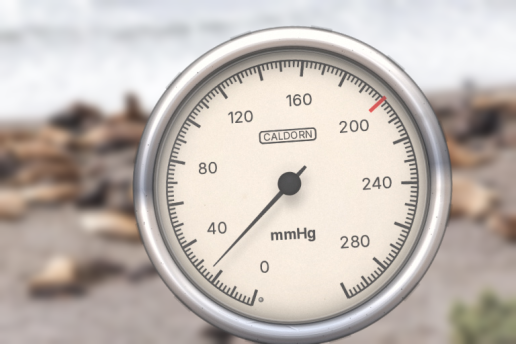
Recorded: value=24 unit=mmHg
